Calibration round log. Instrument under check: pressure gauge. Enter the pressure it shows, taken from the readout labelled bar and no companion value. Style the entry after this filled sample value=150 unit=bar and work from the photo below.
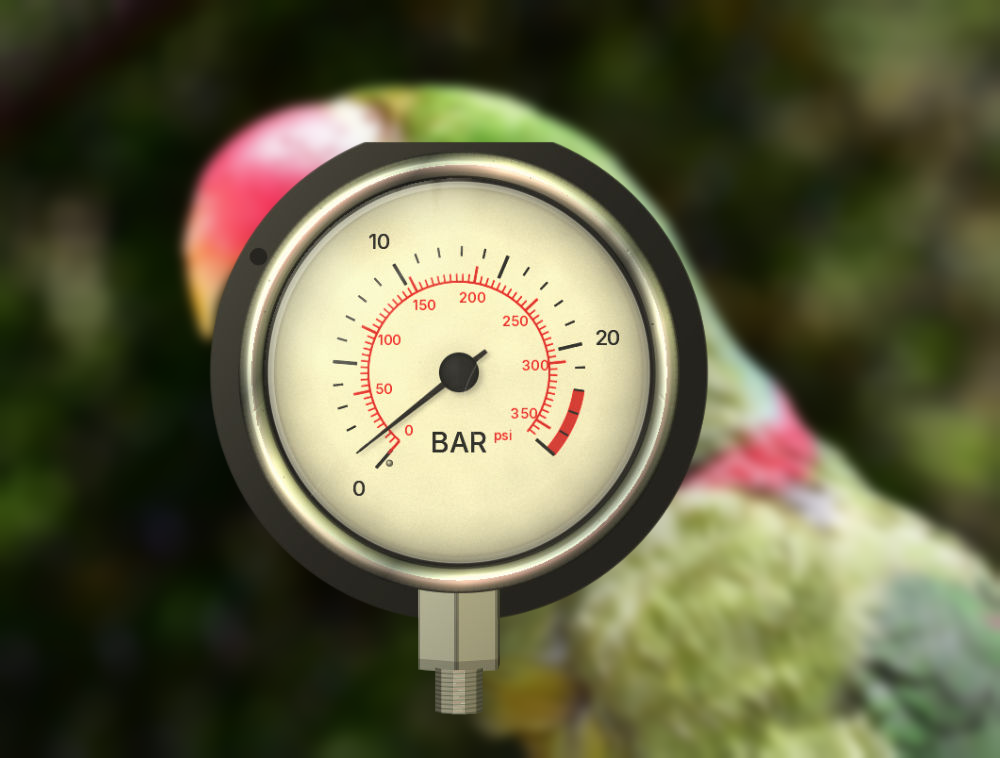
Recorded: value=1 unit=bar
